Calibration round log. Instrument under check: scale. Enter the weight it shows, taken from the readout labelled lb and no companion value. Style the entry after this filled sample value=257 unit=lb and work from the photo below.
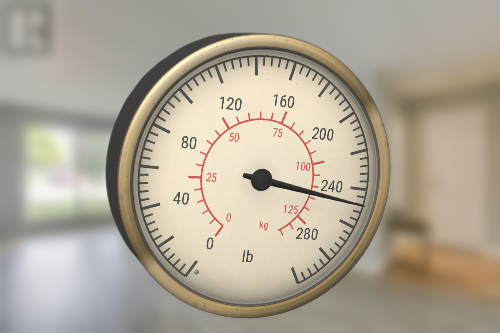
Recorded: value=248 unit=lb
